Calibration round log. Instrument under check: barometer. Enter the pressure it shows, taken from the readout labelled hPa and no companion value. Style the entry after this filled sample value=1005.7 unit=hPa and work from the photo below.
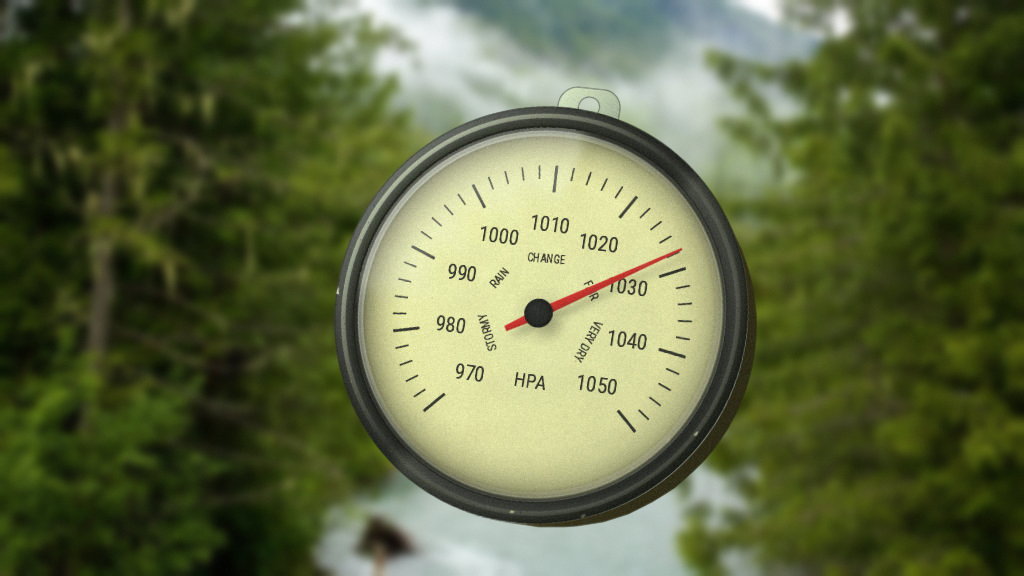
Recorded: value=1028 unit=hPa
